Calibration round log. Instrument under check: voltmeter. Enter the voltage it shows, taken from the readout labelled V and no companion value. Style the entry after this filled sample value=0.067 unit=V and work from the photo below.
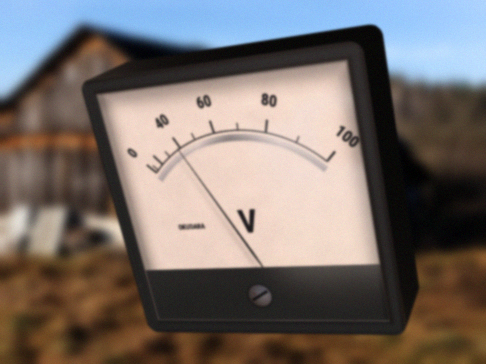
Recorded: value=40 unit=V
